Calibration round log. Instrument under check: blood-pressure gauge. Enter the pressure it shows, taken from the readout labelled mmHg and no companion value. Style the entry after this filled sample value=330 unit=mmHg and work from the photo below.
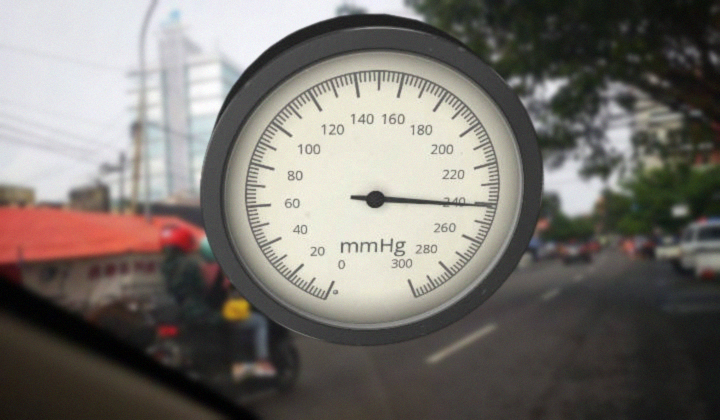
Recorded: value=240 unit=mmHg
